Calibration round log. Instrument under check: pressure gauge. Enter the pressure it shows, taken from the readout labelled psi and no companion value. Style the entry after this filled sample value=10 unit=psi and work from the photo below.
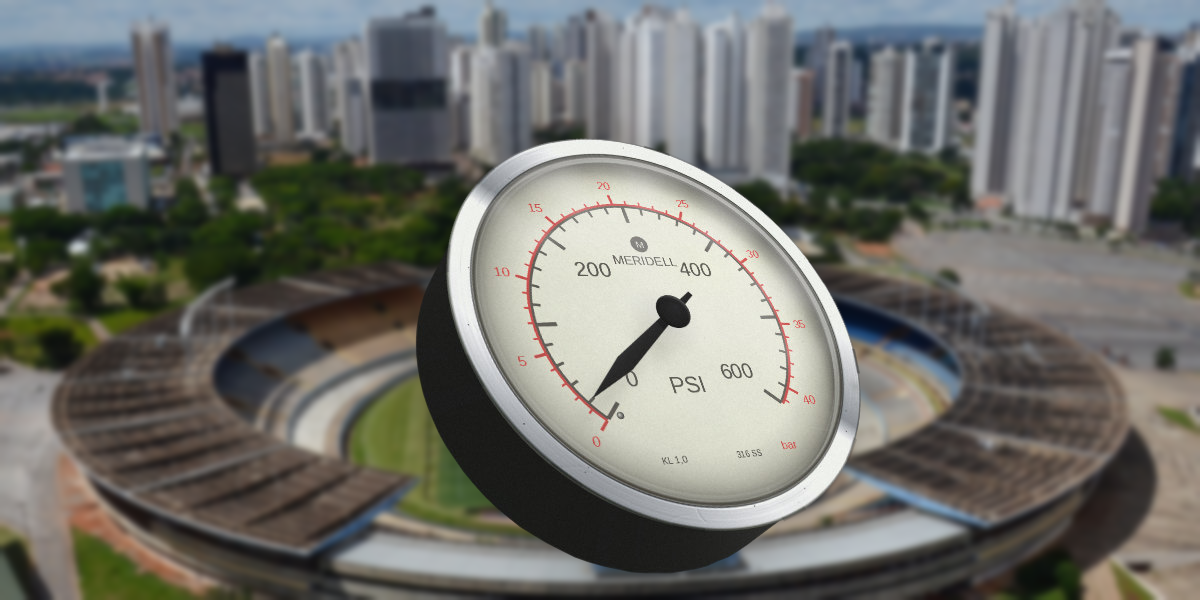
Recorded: value=20 unit=psi
